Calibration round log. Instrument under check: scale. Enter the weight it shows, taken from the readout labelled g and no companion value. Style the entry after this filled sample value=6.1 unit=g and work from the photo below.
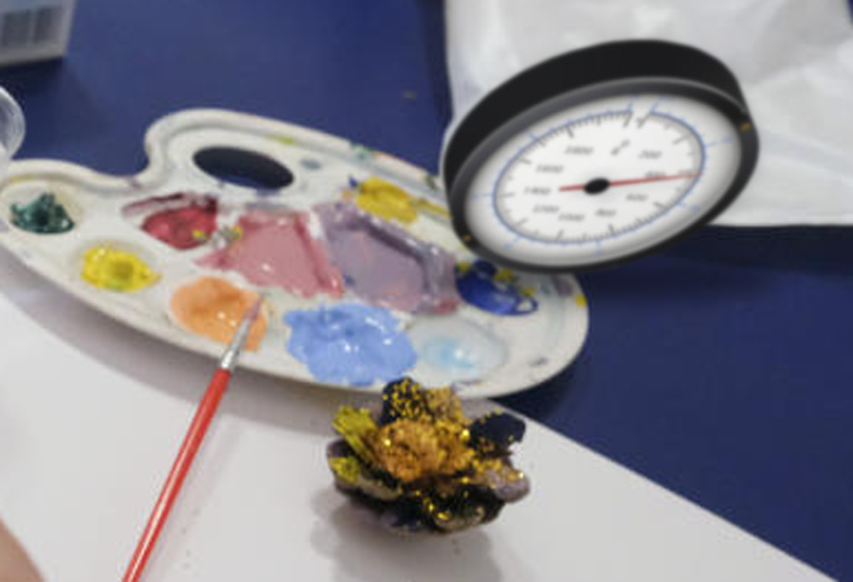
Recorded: value=400 unit=g
